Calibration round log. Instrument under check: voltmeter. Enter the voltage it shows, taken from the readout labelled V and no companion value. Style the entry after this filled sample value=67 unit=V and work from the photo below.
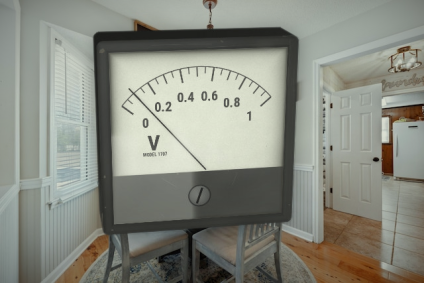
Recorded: value=0.1 unit=V
